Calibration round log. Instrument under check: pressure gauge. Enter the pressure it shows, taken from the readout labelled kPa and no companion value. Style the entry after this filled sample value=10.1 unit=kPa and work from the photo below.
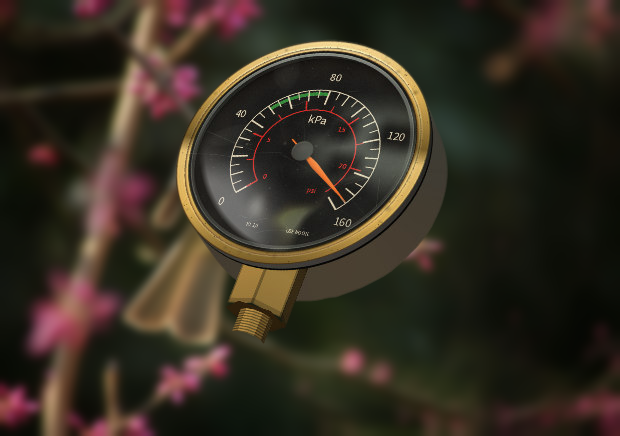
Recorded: value=155 unit=kPa
